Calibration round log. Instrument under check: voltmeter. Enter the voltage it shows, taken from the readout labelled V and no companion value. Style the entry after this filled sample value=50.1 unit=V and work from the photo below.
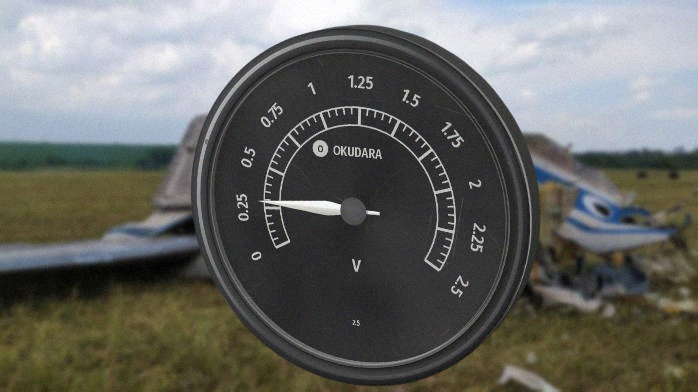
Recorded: value=0.3 unit=V
